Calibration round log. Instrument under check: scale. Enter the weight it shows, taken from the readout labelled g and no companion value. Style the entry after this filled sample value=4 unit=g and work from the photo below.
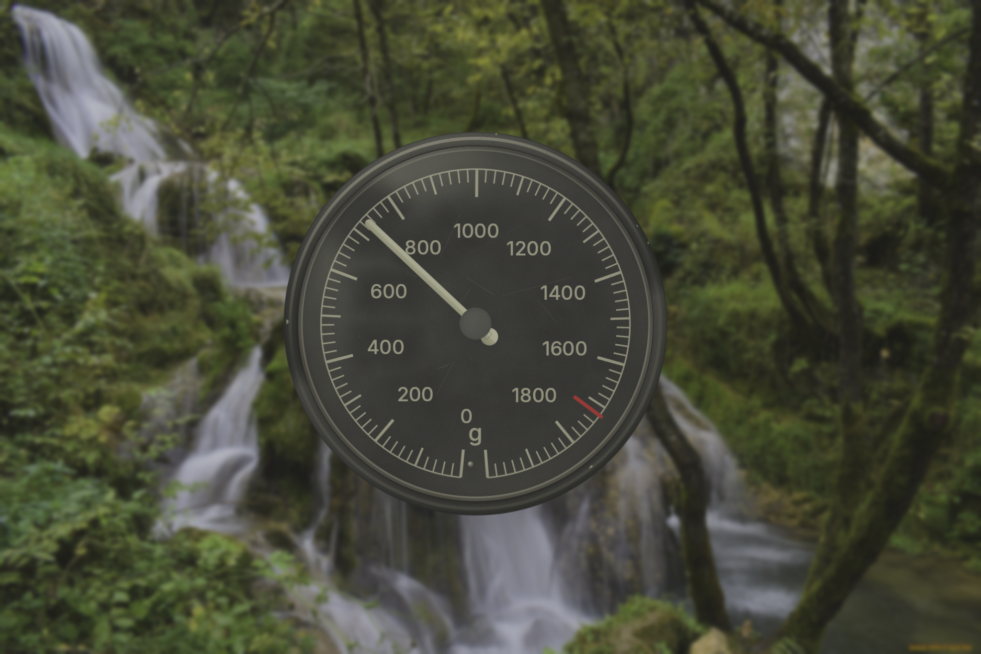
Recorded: value=730 unit=g
